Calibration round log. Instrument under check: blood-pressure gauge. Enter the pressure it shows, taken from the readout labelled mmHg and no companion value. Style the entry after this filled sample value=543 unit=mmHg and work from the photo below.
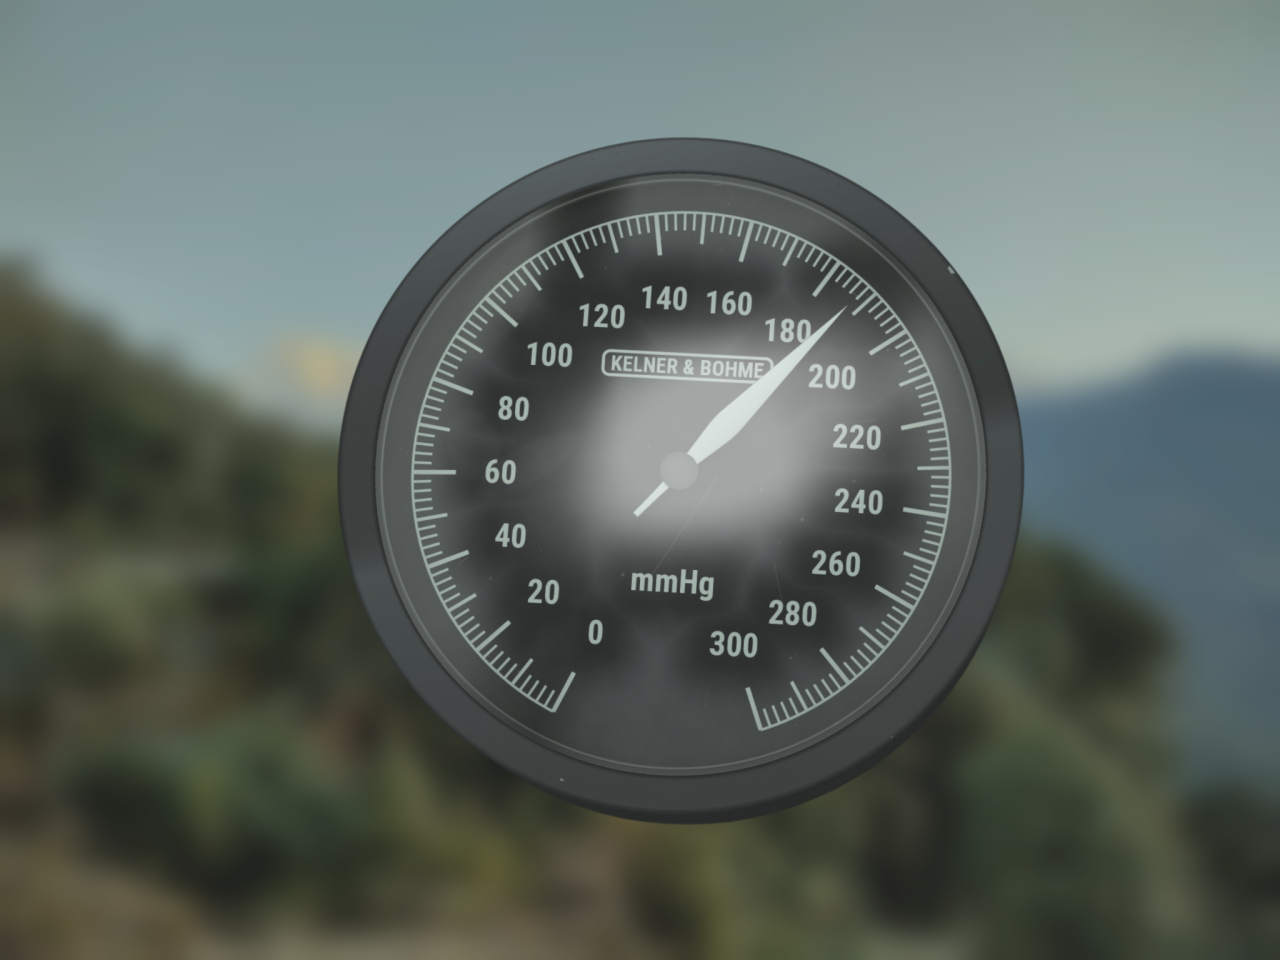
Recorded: value=188 unit=mmHg
